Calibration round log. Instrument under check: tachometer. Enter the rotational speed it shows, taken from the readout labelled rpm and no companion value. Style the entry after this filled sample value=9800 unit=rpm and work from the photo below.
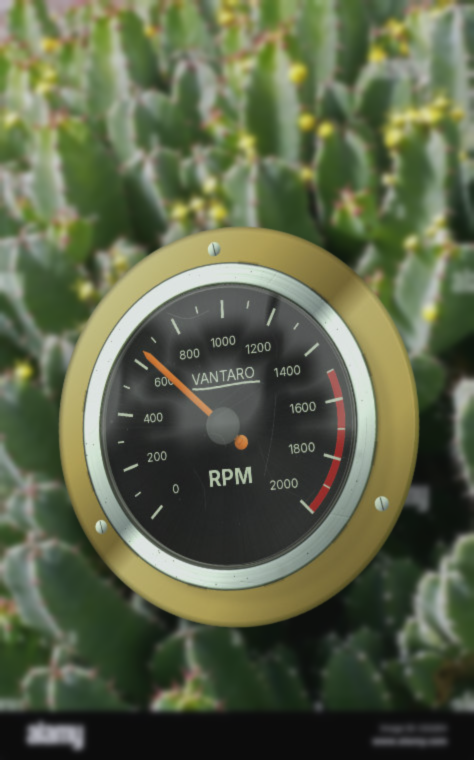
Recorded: value=650 unit=rpm
